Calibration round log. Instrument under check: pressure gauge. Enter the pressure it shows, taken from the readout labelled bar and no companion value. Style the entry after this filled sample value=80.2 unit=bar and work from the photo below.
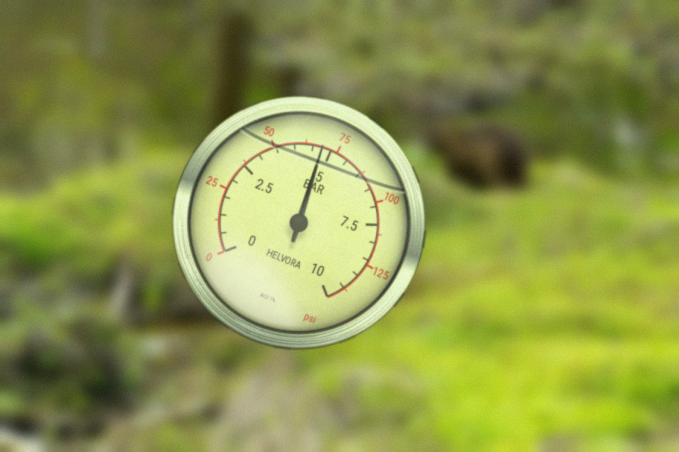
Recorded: value=4.75 unit=bar
